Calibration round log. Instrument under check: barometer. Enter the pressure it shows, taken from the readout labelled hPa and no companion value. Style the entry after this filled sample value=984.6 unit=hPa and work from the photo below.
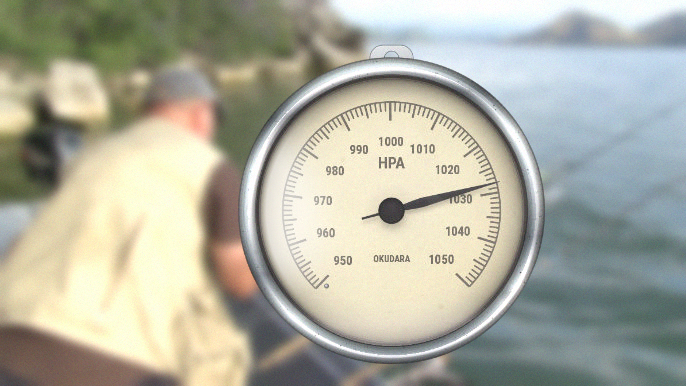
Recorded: value=1028 unit=hPa
